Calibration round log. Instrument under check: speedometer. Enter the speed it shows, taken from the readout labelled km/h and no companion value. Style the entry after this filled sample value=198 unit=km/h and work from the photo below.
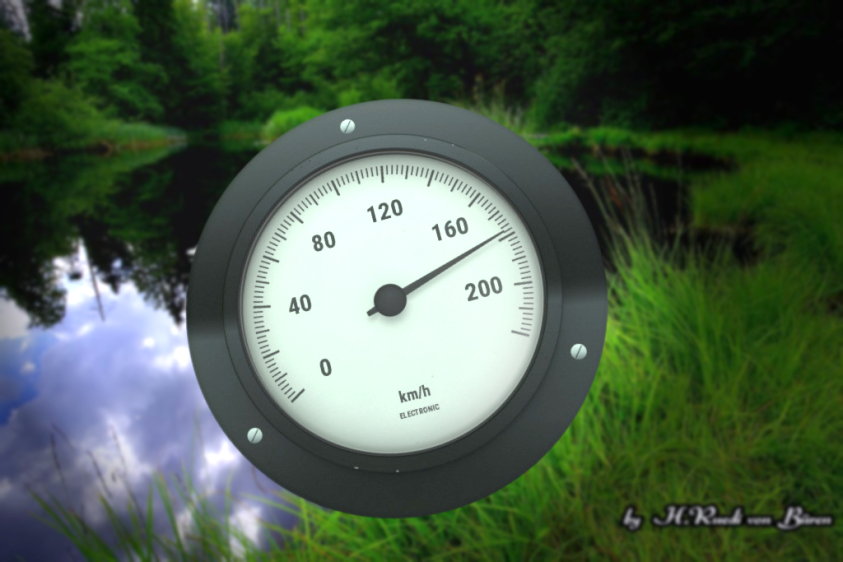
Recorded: value=178 unit=km/h
